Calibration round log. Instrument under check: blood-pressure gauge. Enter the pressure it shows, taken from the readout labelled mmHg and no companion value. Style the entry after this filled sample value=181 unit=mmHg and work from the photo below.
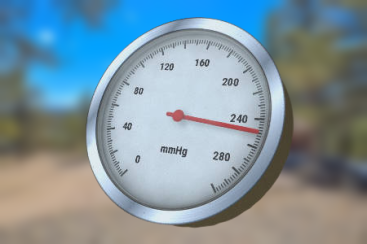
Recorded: value=250 unit=mmHg
